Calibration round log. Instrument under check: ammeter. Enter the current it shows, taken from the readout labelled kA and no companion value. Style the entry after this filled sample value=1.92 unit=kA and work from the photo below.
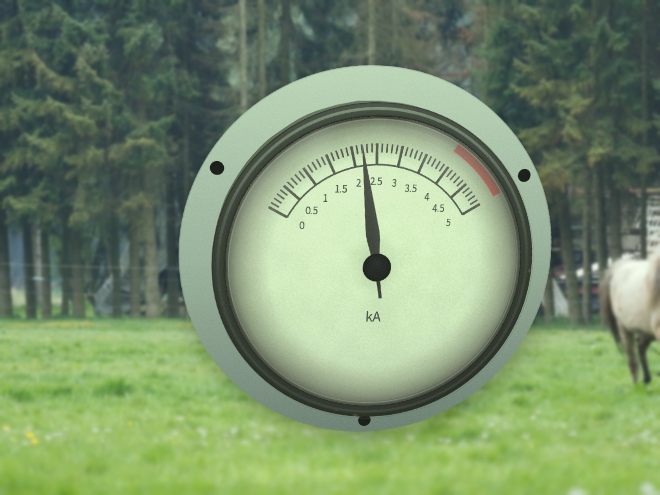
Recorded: value=2.2 unit=kA
